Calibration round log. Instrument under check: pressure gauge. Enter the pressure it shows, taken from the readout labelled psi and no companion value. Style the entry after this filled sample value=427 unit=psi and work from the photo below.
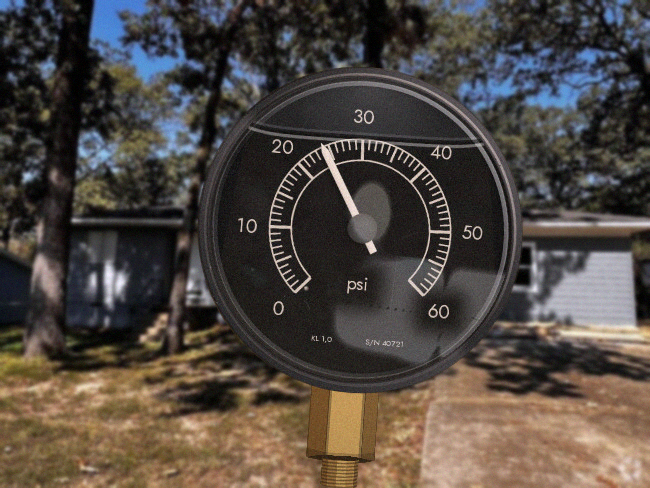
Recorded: value=24 unit=psi
